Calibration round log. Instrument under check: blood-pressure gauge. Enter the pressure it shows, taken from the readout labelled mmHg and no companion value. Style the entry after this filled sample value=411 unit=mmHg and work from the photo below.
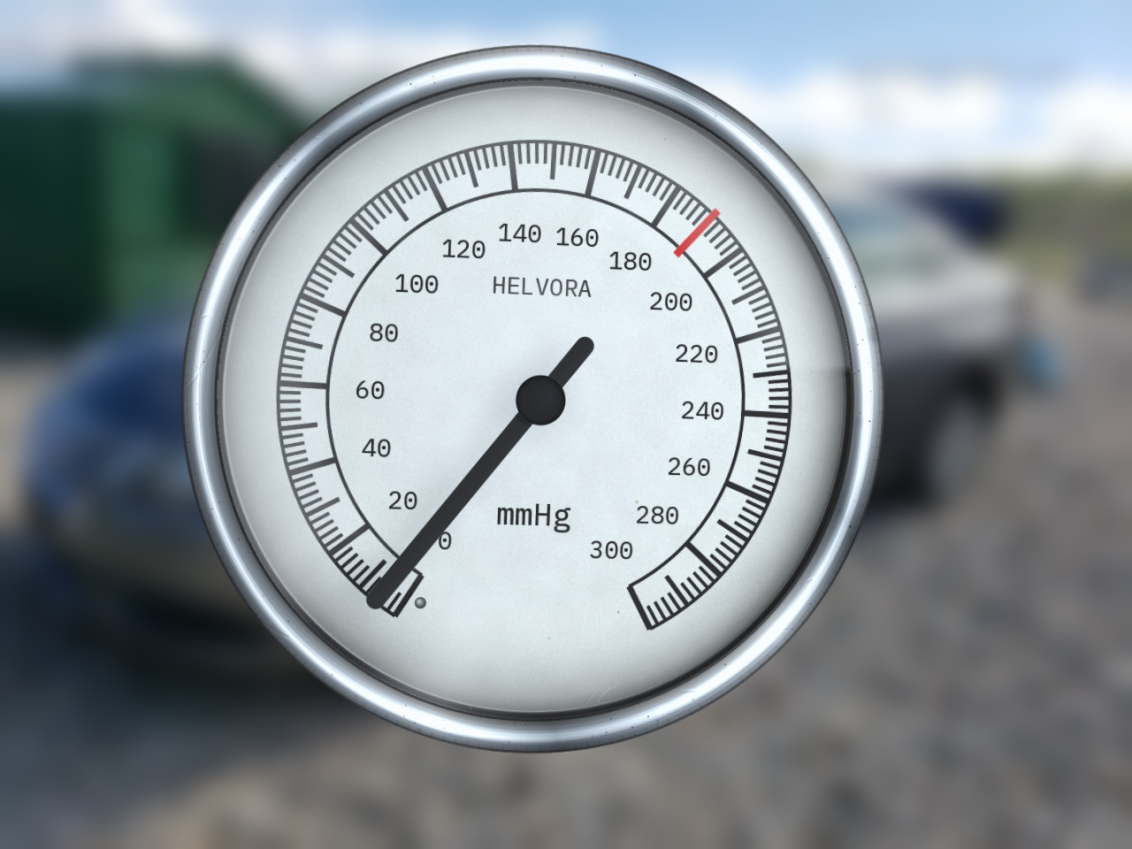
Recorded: value=6 unit=mmHg
